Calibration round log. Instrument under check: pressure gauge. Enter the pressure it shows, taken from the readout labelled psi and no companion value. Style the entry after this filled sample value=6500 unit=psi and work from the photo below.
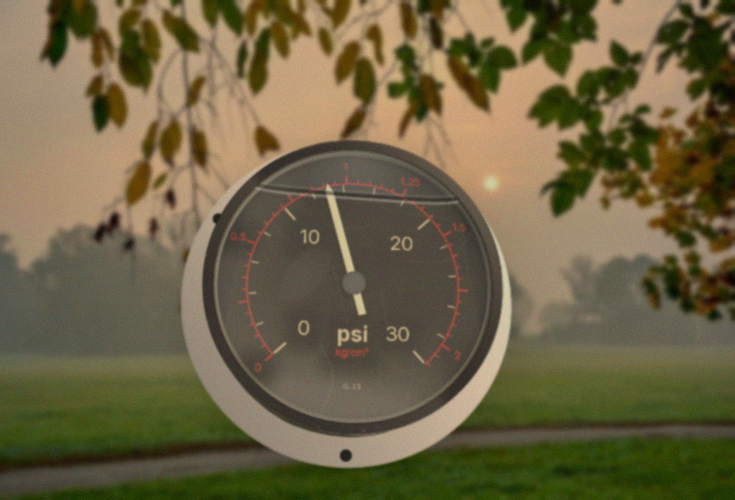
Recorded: value=13 unit=psi
